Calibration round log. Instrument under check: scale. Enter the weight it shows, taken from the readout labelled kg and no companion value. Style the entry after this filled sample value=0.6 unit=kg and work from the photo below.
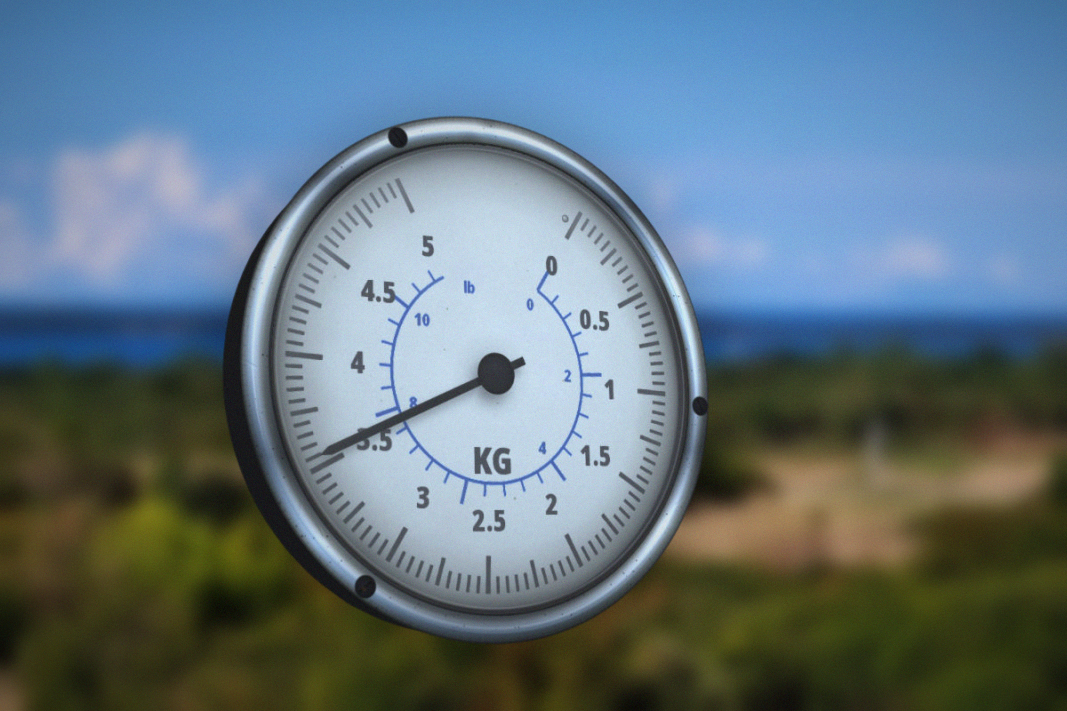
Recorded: value=3.55 unit=kg
